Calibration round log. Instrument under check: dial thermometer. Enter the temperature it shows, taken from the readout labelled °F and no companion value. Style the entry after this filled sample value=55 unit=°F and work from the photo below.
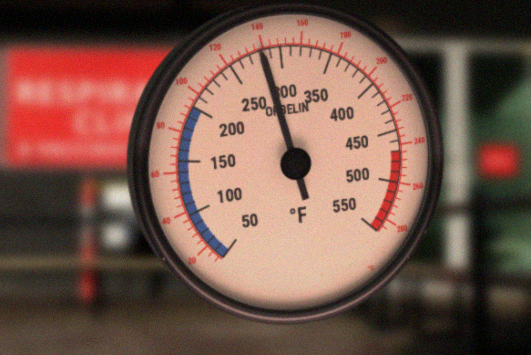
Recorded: value=280 unit=°F
